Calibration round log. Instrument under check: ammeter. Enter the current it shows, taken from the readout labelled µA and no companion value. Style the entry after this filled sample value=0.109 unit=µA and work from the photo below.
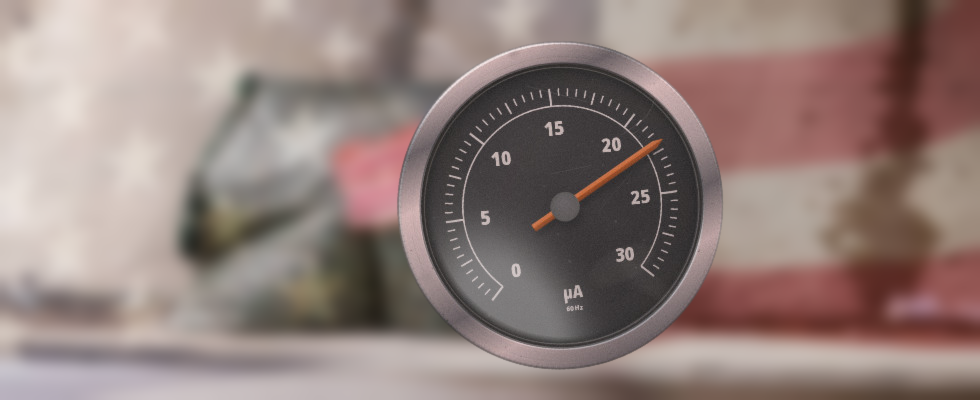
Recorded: value=22 unit=µA
